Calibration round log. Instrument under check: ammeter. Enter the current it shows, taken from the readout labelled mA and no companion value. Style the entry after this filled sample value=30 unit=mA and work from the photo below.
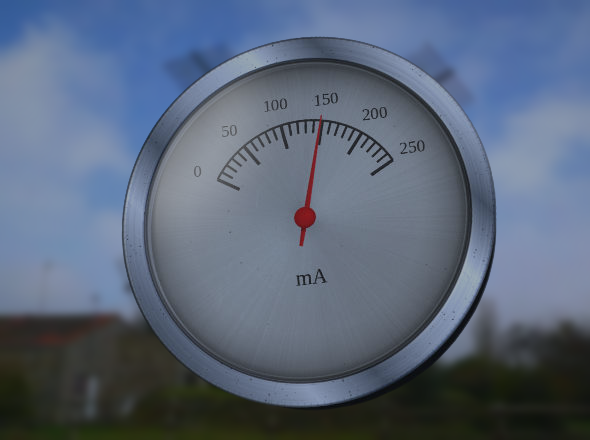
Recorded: value=150 unit=mA
